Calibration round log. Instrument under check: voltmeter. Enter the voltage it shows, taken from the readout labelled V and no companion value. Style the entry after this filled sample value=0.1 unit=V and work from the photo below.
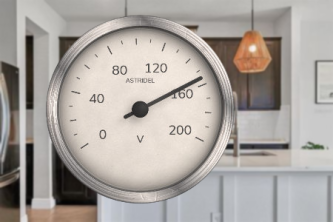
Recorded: value=155 unit=V
